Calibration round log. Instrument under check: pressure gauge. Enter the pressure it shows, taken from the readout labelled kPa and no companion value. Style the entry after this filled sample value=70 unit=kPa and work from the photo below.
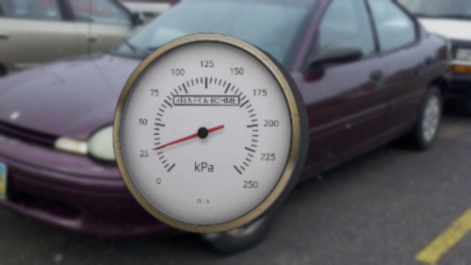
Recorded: value=25 unit=kPa
